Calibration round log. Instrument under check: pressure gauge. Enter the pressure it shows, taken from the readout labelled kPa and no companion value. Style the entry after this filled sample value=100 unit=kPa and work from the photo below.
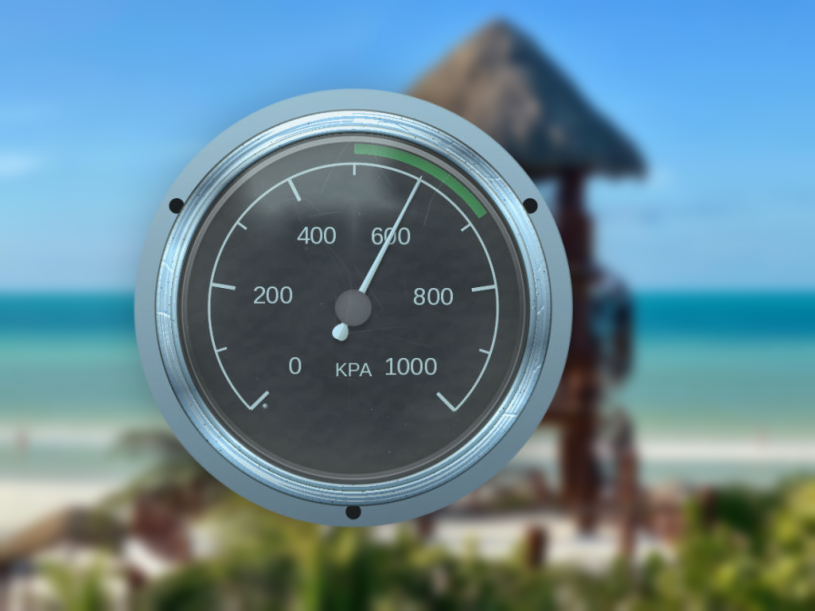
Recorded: value=600 unit=kPa
